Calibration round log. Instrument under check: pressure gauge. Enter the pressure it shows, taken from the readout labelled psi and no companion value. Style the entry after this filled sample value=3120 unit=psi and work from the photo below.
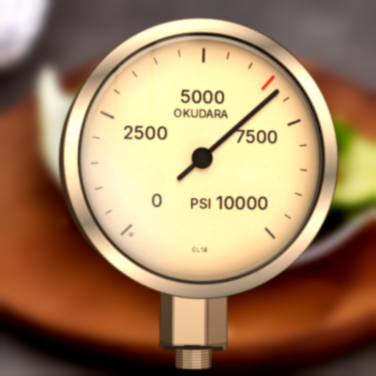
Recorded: value=6750 unit=psi
